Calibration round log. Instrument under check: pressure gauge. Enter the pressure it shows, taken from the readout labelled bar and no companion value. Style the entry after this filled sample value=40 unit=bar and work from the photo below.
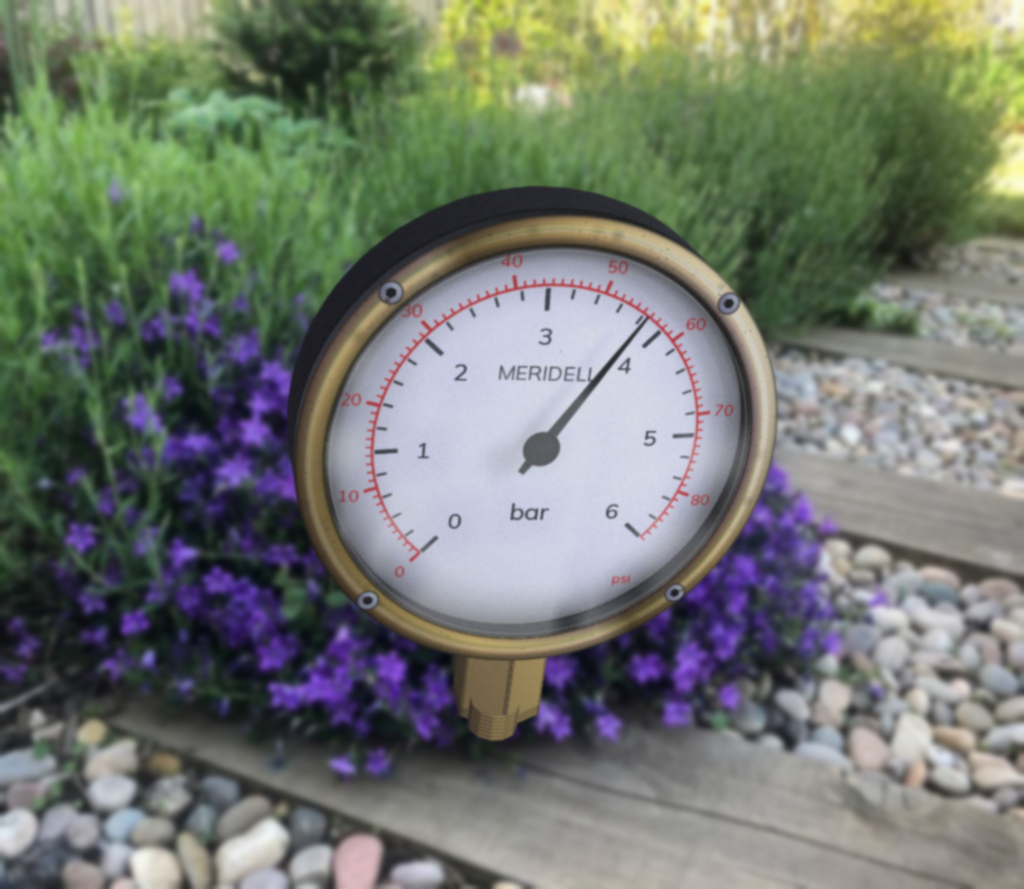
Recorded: value=3.8 unit=bar
